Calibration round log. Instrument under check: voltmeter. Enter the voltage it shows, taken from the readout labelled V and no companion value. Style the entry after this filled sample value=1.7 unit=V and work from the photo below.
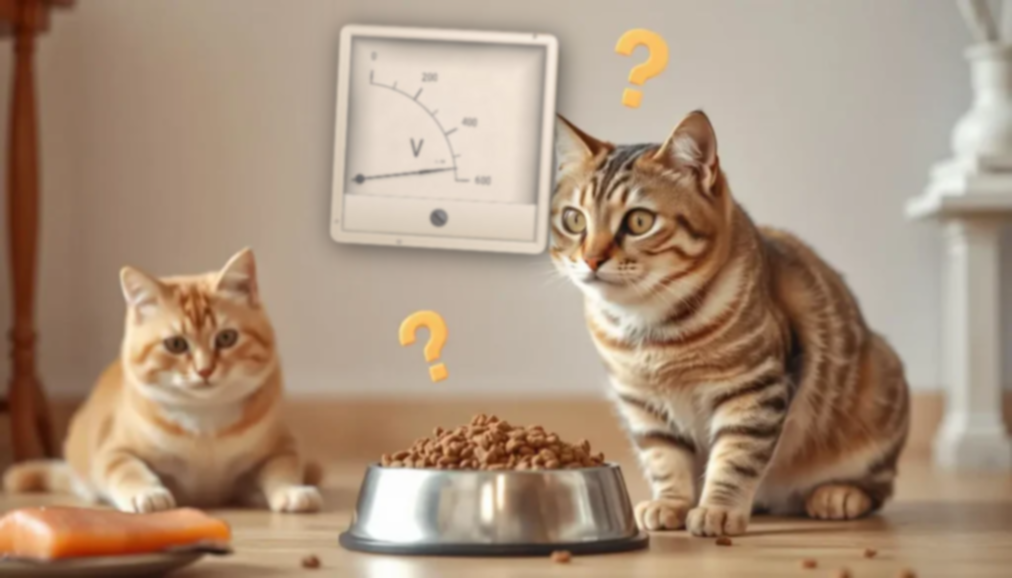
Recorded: value=550 unit=V
